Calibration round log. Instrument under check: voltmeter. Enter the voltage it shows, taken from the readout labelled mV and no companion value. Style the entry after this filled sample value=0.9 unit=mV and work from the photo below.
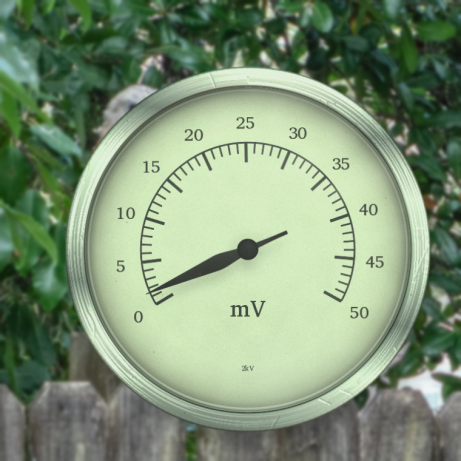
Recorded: value=1.5 unit=mV
